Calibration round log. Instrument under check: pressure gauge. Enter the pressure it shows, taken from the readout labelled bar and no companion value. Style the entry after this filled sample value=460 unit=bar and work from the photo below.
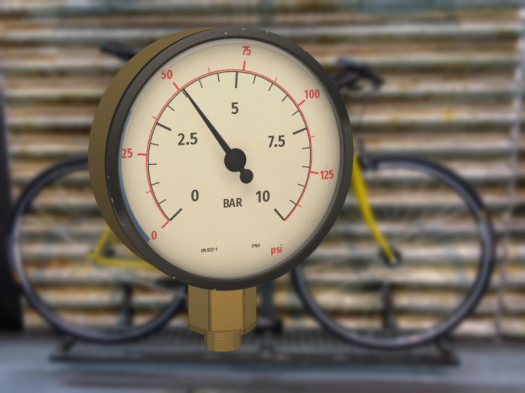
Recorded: value=3.5 unit=bar
